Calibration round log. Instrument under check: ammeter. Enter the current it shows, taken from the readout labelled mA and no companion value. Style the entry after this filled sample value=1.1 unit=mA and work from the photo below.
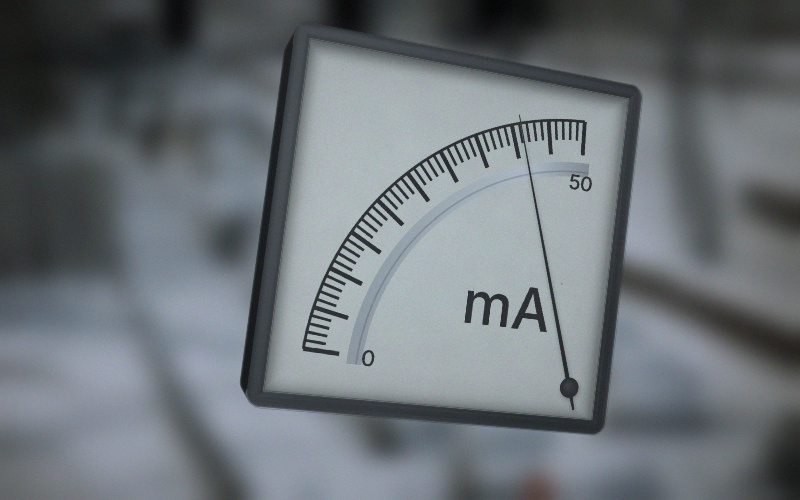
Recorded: value=41 unit=mA
